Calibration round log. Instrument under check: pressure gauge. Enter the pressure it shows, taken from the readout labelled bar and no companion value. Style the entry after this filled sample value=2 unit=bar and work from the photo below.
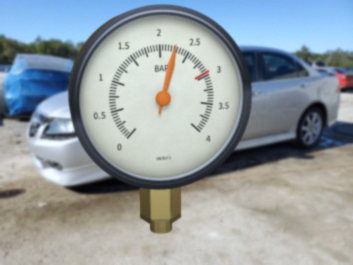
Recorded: value=2.25 unit=bar
